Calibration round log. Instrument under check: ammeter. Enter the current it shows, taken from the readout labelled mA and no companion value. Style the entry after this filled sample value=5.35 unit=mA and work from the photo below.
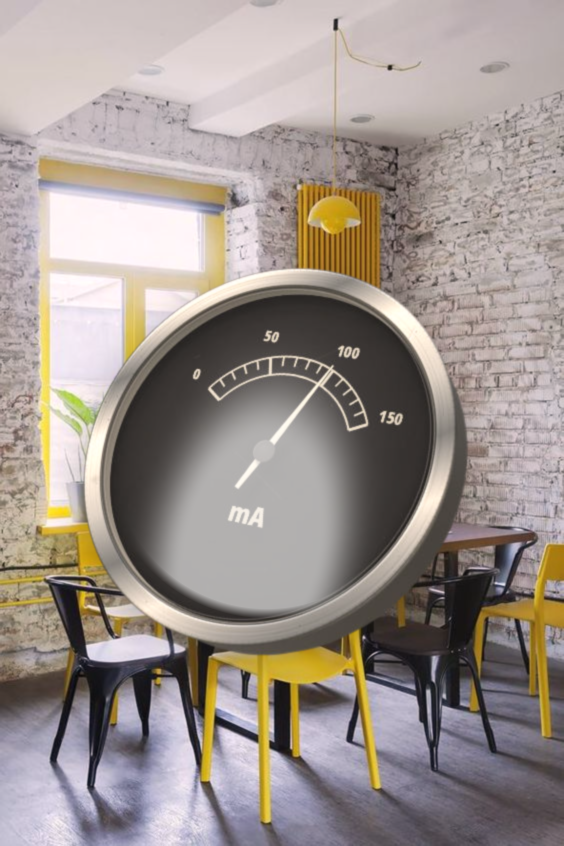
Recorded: value=100 unit=mA
